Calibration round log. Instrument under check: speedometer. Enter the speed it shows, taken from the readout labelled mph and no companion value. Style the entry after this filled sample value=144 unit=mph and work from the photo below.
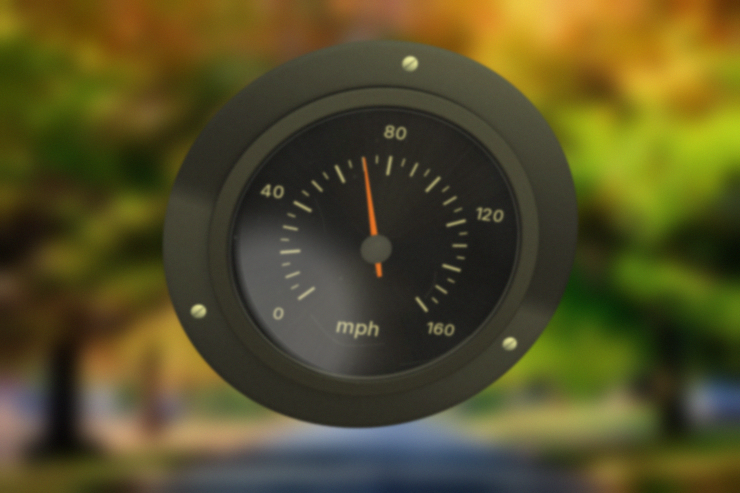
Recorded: value=70 unit=mph
